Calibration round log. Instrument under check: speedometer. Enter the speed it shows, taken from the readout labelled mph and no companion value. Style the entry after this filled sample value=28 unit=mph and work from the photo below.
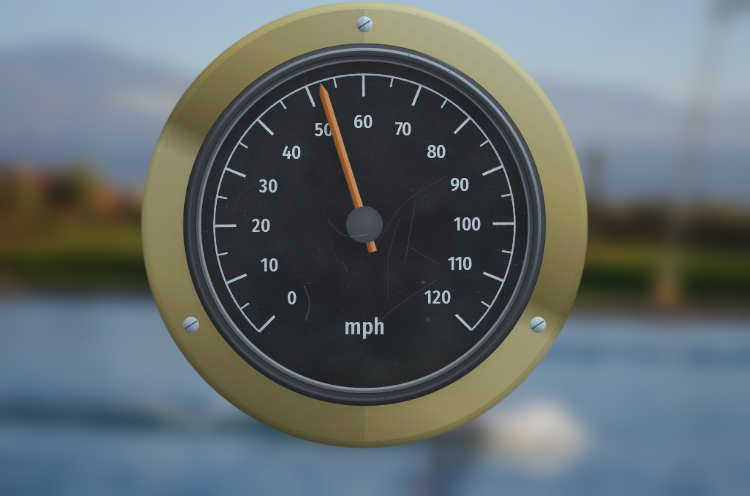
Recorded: value=52.5 unit=mph
